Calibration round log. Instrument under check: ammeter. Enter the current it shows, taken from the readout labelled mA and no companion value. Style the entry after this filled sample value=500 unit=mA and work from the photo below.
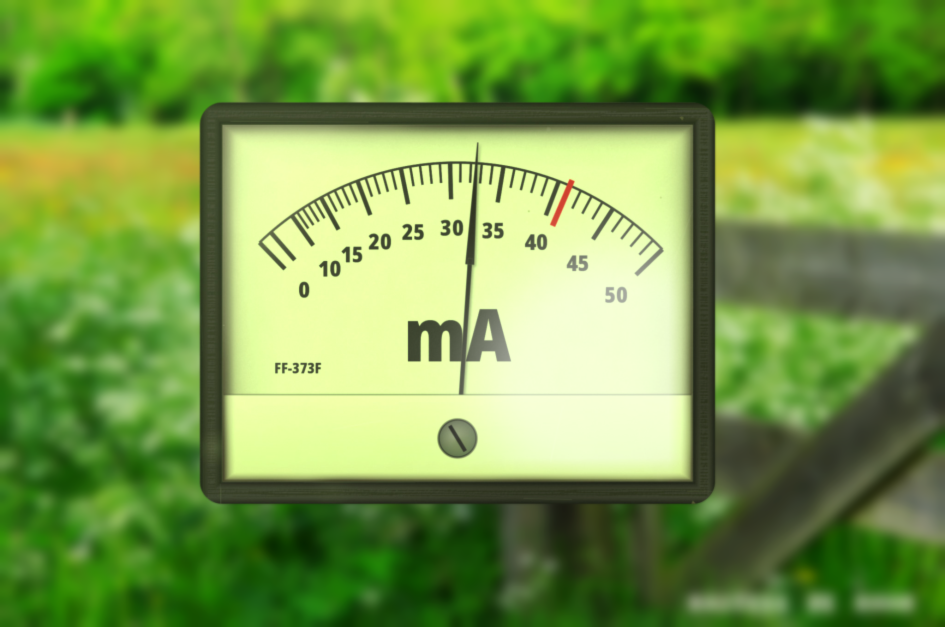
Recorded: value=32.5 unit=mA
